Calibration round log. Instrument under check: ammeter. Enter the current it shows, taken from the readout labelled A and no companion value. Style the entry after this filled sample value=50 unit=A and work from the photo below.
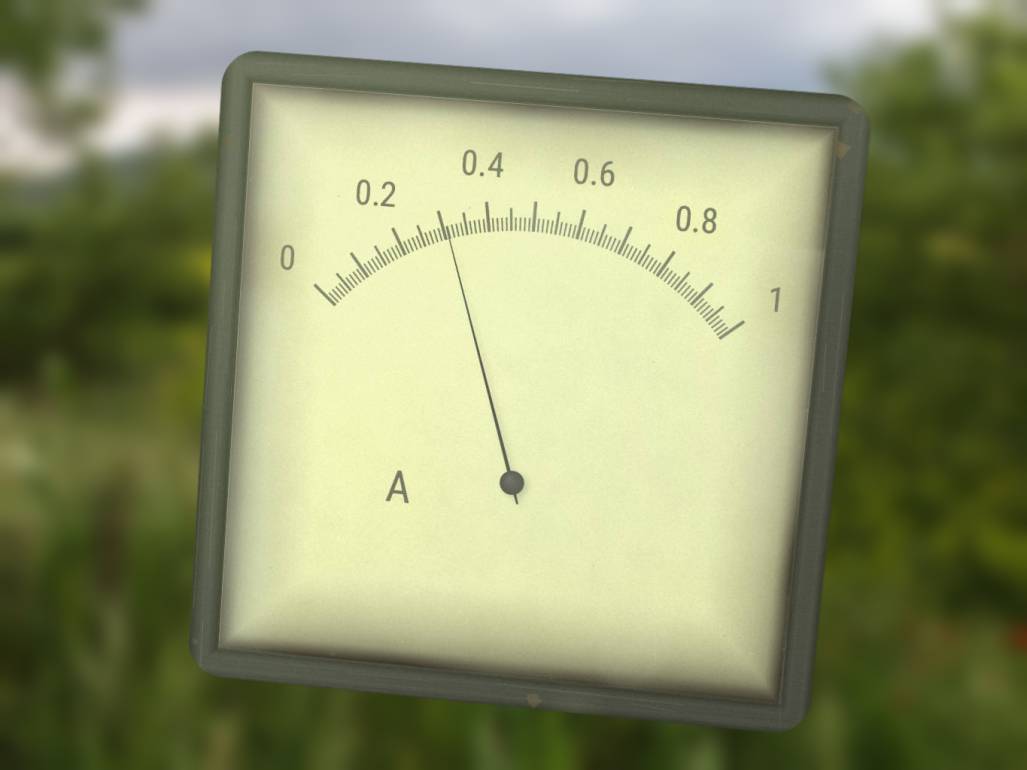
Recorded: value=0.31 unit=A
